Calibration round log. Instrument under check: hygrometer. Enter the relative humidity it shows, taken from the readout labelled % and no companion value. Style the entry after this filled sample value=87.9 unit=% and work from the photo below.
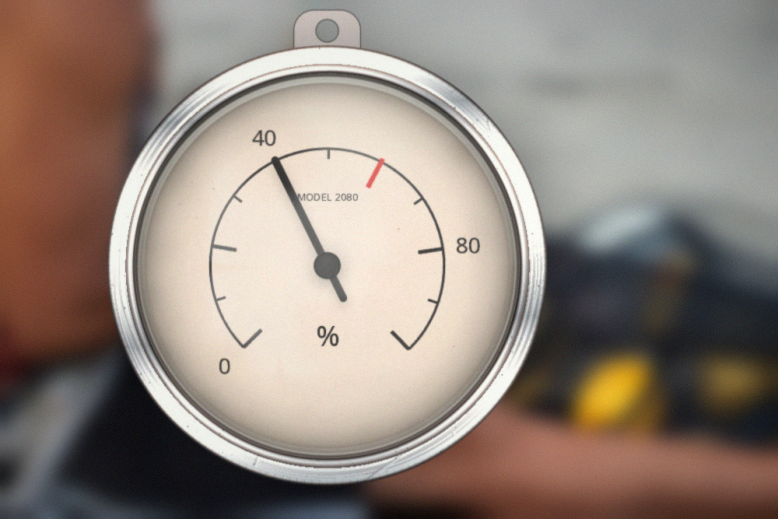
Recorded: value=40 unit=%
